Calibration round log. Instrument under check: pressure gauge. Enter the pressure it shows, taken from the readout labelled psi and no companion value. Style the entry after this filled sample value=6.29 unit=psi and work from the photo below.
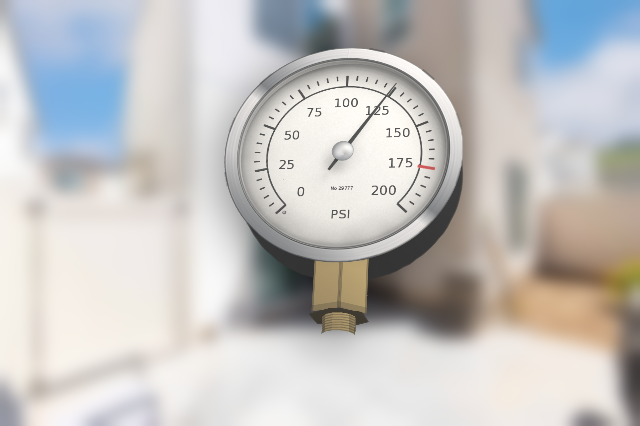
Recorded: value=125 unit=psi
